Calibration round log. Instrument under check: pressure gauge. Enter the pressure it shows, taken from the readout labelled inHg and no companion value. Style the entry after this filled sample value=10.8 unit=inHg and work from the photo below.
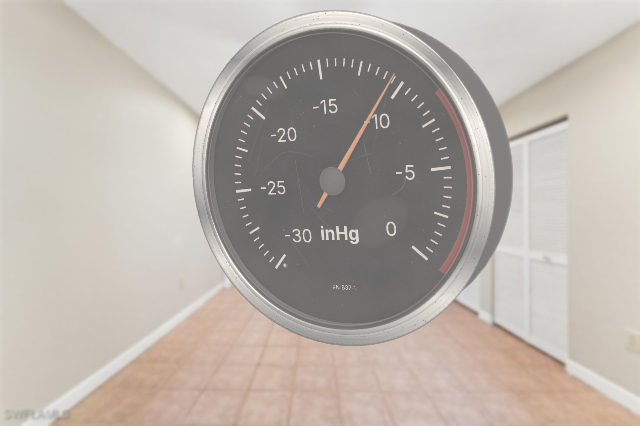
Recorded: value=-10.5 unit=inHg
